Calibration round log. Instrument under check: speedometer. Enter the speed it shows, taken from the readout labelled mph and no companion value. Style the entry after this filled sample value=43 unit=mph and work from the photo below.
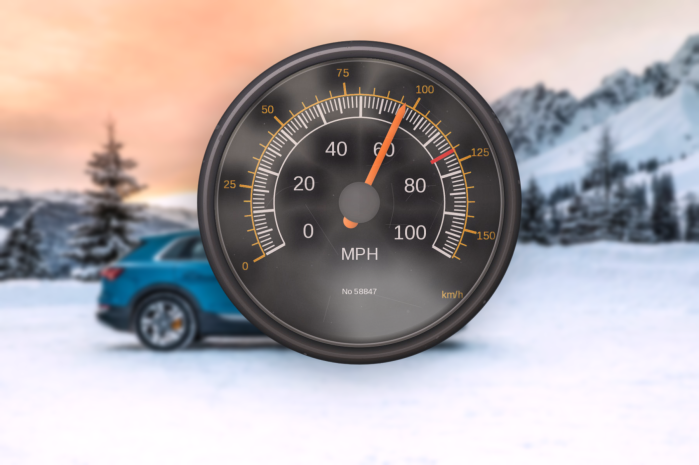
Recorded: value=60 unit=mph
